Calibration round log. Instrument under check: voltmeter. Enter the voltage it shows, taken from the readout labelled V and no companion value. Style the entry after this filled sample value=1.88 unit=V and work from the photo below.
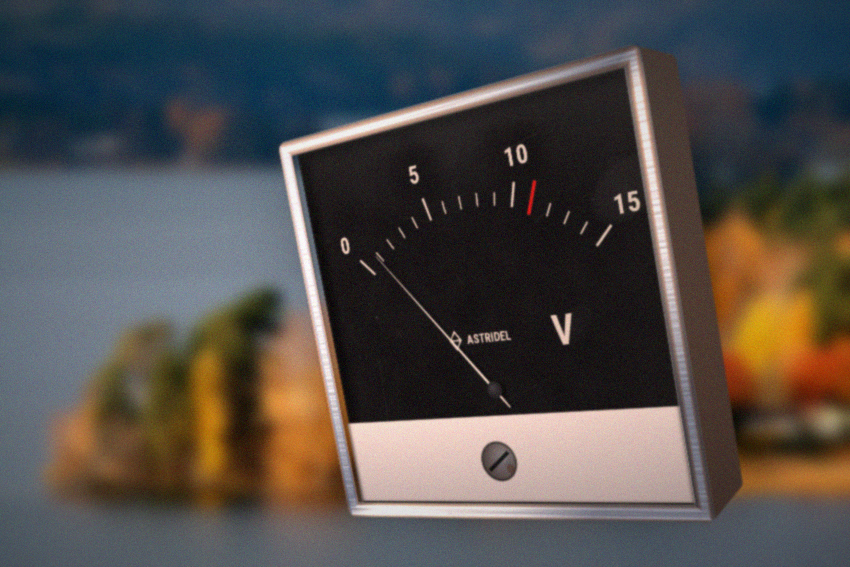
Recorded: value=1 unit=V
